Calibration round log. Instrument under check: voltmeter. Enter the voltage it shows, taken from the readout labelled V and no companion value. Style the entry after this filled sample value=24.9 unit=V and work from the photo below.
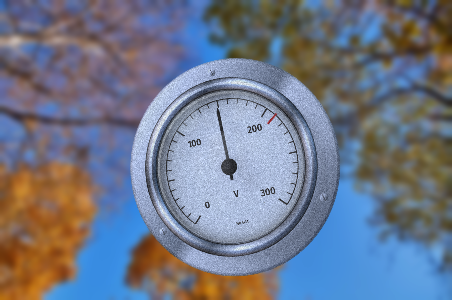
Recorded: value=150 unit=V
